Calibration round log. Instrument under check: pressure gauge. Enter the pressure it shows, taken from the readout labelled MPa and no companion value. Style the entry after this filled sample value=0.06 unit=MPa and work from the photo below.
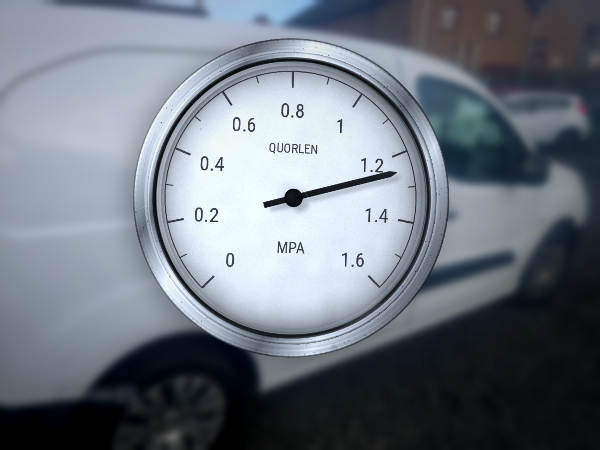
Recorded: value=1.25 unit=MPa
